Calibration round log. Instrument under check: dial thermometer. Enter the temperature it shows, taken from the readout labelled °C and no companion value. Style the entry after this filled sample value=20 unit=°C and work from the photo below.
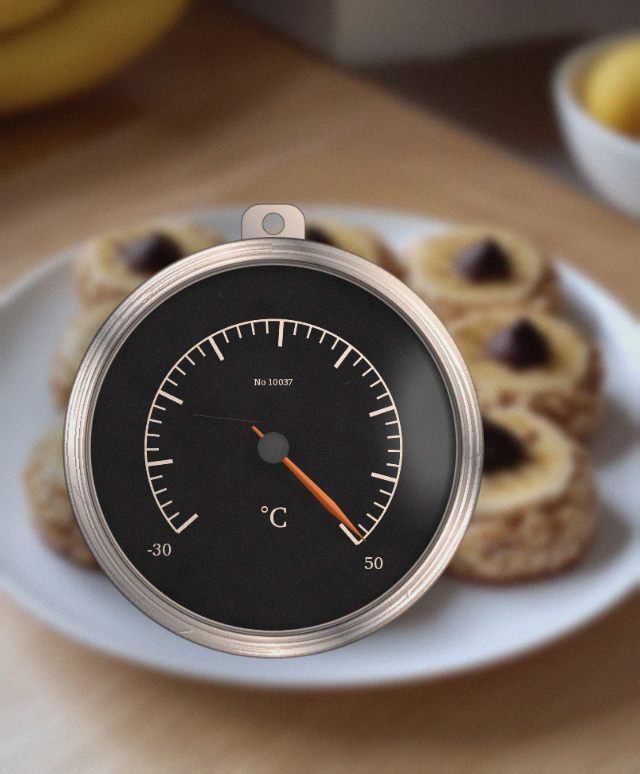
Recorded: value=49 unit=°C
